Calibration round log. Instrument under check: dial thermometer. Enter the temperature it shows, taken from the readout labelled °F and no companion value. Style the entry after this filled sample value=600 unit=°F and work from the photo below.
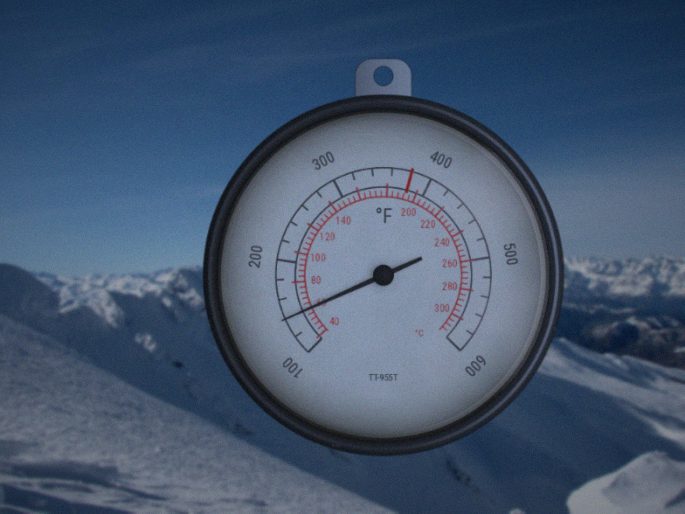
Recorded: value=140 unit=°F
